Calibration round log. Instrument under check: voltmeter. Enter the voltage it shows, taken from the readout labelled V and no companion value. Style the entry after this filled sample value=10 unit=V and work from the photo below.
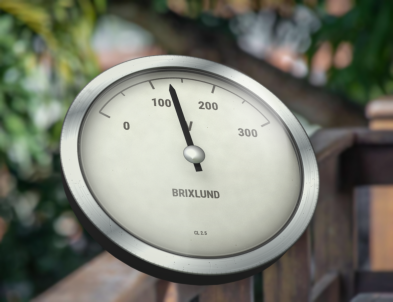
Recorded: value=125 unit=V
